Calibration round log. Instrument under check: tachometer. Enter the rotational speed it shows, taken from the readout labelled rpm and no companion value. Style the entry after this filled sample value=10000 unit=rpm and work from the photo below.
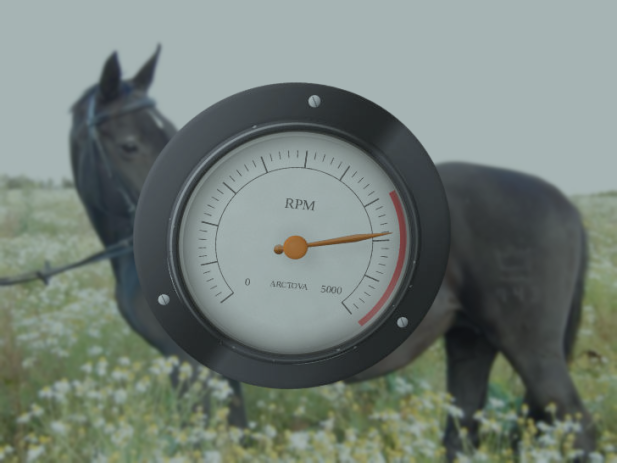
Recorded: value=3900 unit=rpm
